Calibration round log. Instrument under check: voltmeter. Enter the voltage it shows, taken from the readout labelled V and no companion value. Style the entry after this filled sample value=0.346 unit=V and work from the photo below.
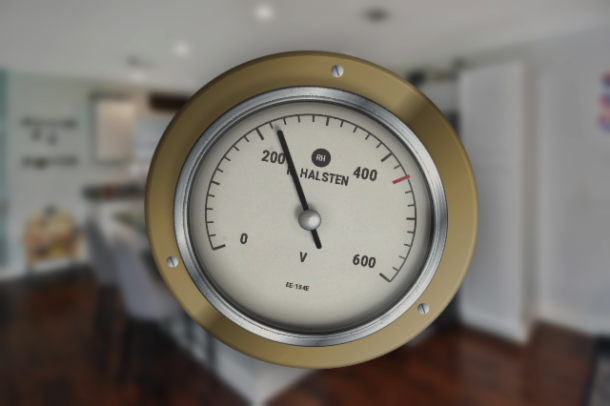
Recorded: value=230 unit=V
